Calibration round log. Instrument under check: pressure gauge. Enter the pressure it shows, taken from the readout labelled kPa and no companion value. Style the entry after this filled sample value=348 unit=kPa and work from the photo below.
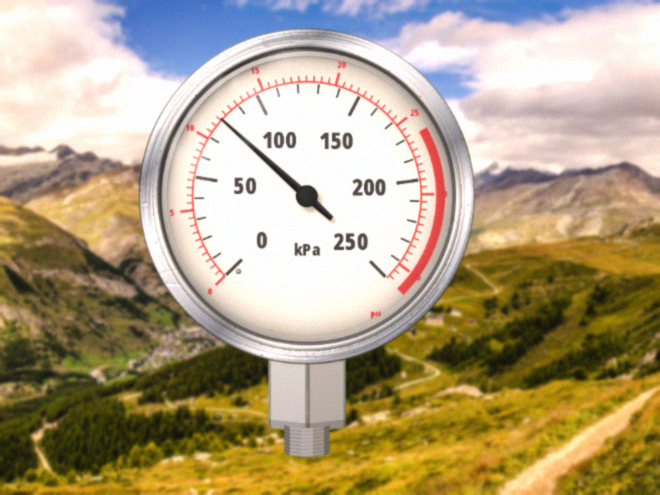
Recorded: value=80 unit=kPa
